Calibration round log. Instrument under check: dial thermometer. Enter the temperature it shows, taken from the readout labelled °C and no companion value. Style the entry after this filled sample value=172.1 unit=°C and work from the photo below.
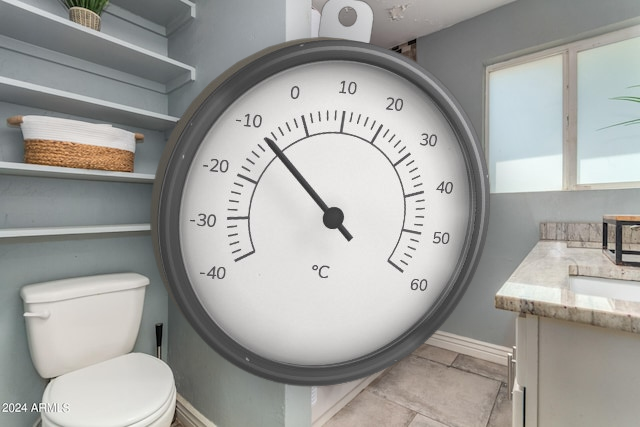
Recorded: value=-10 unit=°C
